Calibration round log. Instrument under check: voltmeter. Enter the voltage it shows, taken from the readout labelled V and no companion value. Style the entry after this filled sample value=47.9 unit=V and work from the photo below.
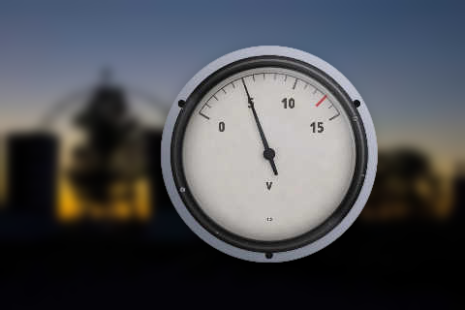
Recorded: value=5 unit=V
